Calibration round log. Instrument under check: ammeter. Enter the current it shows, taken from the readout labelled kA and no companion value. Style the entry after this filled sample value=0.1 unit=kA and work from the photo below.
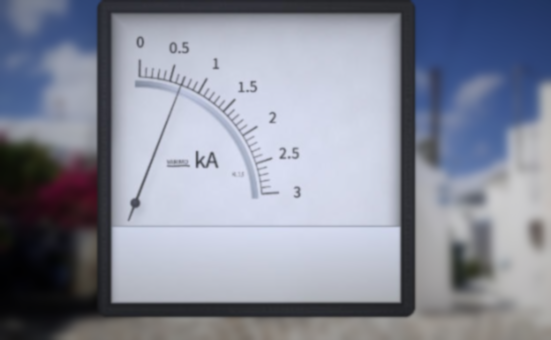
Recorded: value=0.7 unit=kA
